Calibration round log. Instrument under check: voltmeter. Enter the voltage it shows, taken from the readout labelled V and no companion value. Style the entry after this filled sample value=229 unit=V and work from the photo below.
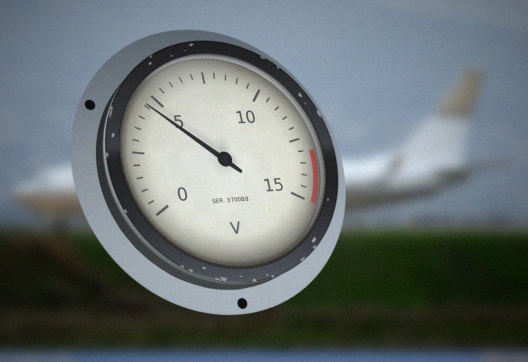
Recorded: value=4.5 unit=V
